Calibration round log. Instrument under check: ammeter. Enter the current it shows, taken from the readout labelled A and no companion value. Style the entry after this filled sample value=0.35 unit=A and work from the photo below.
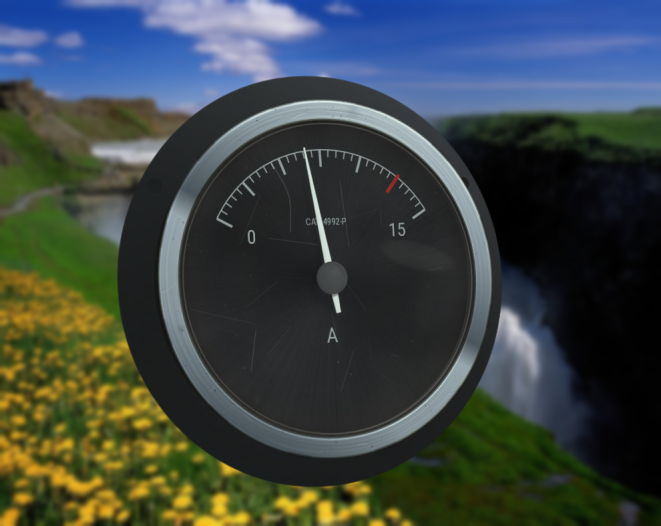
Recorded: value=6.5 unit=A
